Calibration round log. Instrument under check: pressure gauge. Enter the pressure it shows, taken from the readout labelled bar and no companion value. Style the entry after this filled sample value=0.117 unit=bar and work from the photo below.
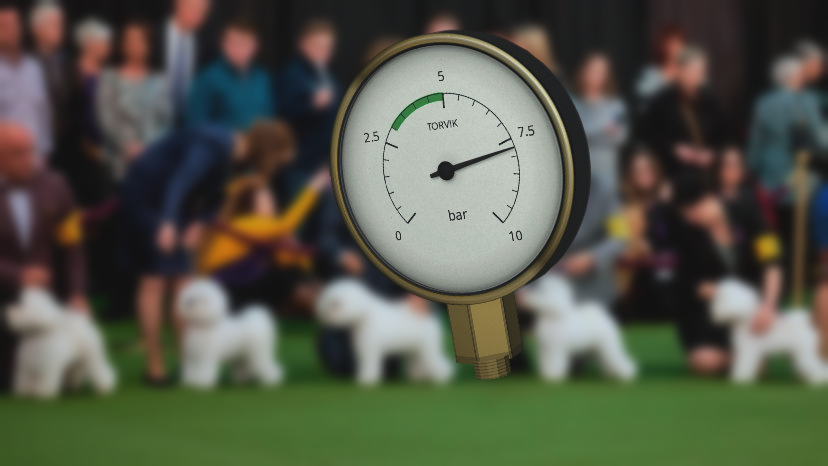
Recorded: value=7.75 unit=bar
